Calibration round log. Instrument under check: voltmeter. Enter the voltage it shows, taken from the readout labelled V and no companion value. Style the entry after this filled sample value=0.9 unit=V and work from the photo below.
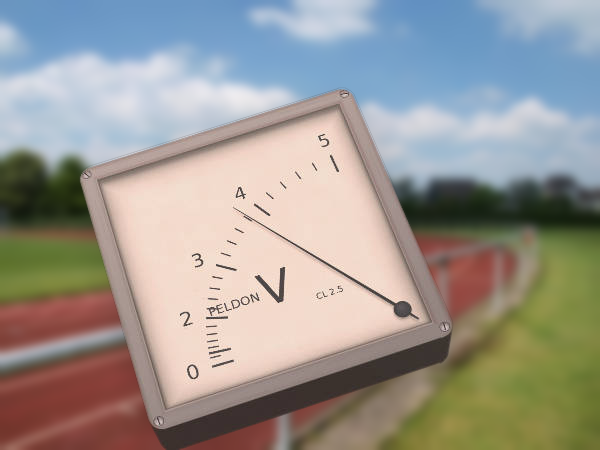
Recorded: value=3.8 unit=V
